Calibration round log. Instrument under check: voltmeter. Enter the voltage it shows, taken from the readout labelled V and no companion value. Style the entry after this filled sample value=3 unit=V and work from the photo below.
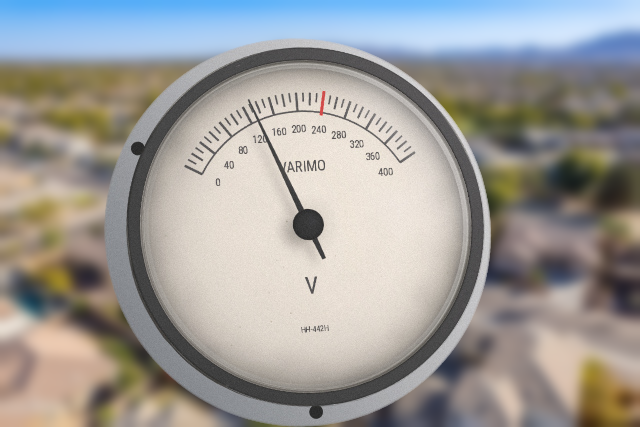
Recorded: value=130 unit=V
